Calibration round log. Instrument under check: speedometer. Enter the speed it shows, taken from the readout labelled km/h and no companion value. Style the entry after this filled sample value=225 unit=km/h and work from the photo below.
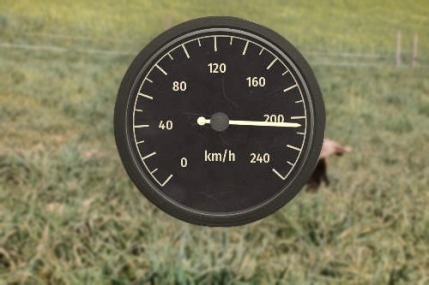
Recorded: value=205 unit=km/h
